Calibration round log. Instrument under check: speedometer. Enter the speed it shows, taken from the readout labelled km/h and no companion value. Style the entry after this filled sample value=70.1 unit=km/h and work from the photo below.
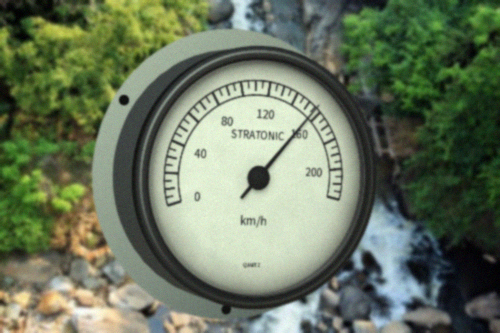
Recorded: value=155 unit=km/h
